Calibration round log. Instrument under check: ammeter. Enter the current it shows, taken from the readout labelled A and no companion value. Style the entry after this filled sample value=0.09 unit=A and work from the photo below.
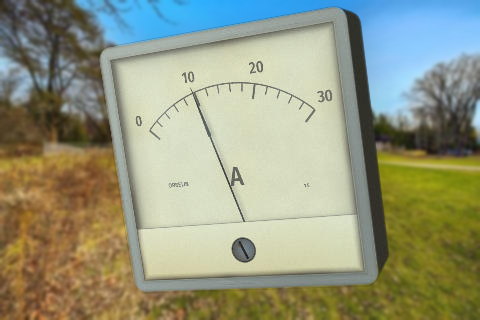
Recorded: value=10 unit=A
